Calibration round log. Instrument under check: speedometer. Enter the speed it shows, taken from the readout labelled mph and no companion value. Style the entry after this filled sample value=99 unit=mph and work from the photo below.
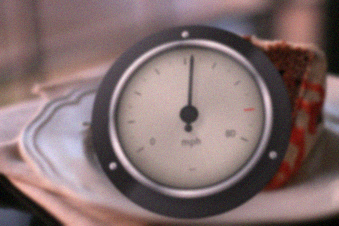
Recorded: value=42.5 unit=mph
